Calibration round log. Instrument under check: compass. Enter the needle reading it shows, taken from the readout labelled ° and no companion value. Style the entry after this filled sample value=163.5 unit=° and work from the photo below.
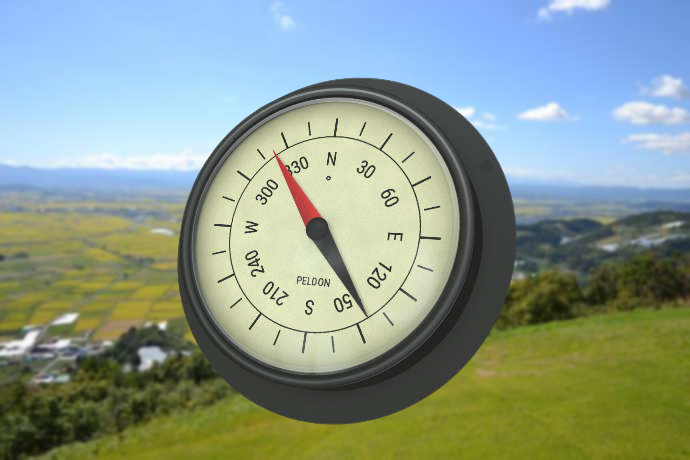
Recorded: value=322.5 unit=°
